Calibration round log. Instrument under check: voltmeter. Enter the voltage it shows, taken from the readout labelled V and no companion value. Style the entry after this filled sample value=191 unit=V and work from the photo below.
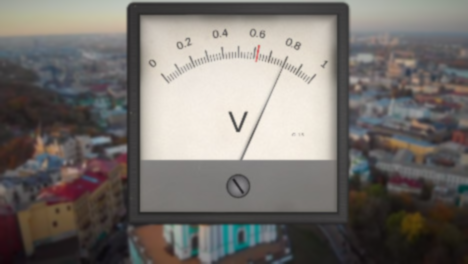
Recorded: value=0.8 unit=V
